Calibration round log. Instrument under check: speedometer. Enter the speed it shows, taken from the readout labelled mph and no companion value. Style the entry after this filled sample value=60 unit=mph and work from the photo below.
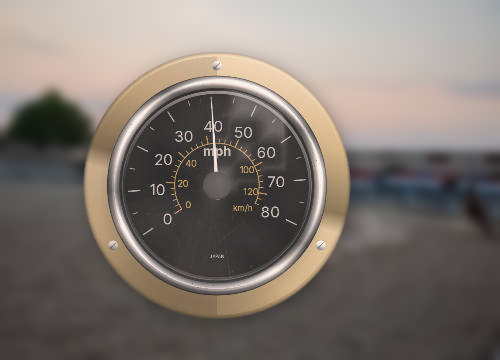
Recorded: value=40 unit=mph
